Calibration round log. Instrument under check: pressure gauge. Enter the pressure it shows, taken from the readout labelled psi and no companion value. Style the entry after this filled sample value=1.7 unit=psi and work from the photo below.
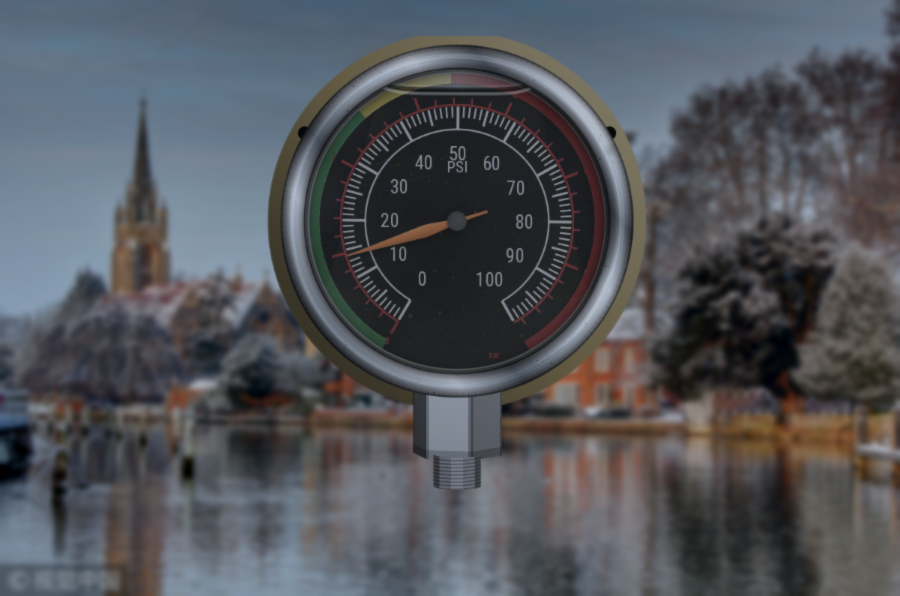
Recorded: value=14 unit=psi
